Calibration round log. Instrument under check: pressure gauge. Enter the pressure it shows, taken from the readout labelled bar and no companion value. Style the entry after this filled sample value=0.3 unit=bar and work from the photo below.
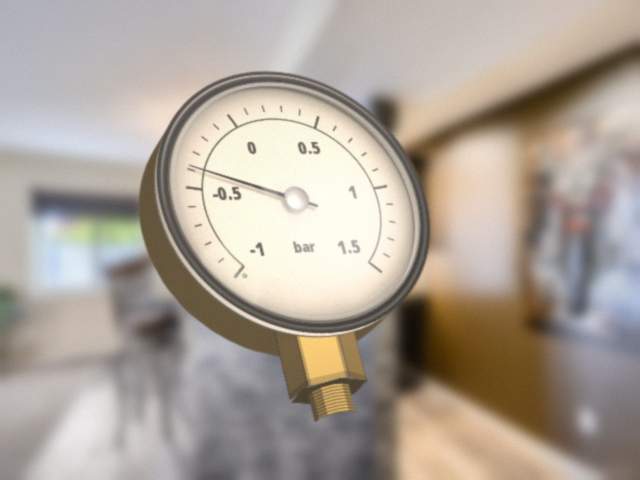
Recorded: value=-0.4 unit=bar
